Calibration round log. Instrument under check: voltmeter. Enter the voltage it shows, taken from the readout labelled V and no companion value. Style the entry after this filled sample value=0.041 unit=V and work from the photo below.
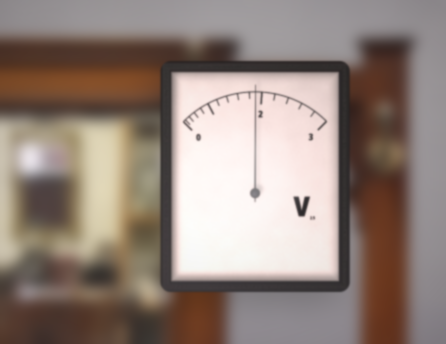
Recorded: value=1.9 unit=V
